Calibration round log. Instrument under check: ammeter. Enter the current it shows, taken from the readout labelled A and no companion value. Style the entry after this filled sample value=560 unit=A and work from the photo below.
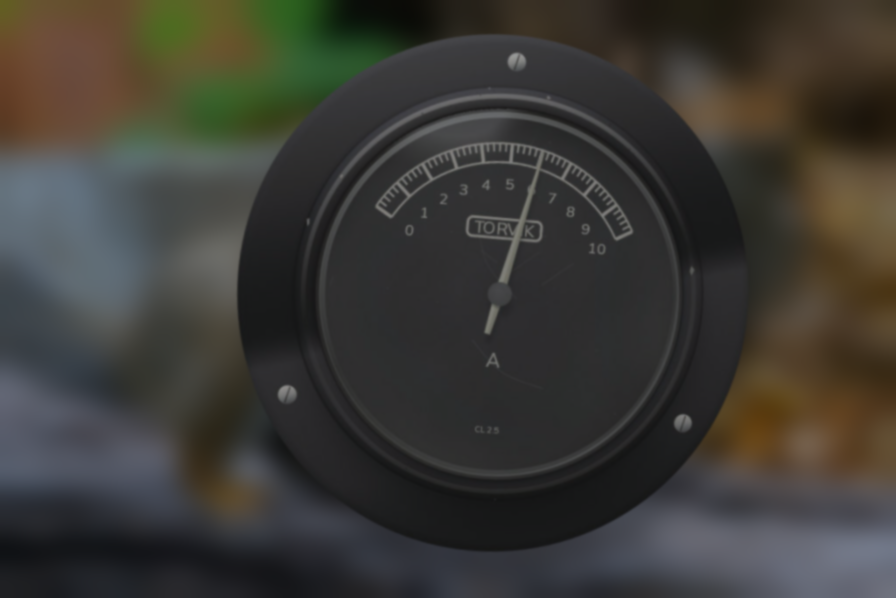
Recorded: value=6 unit=A
